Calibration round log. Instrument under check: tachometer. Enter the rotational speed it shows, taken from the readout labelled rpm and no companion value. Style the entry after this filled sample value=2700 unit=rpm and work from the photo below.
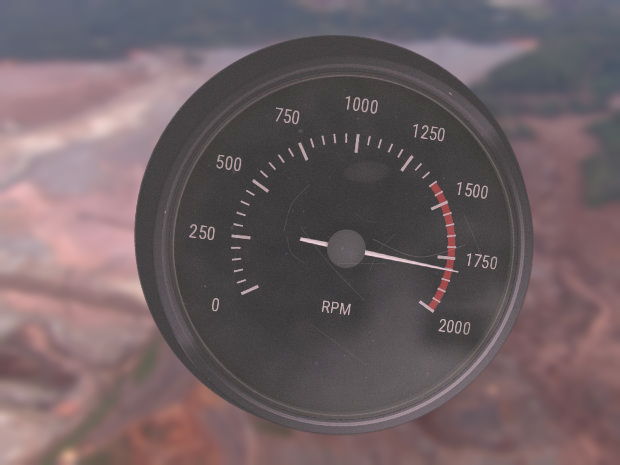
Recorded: value=1800 unit=rpm
